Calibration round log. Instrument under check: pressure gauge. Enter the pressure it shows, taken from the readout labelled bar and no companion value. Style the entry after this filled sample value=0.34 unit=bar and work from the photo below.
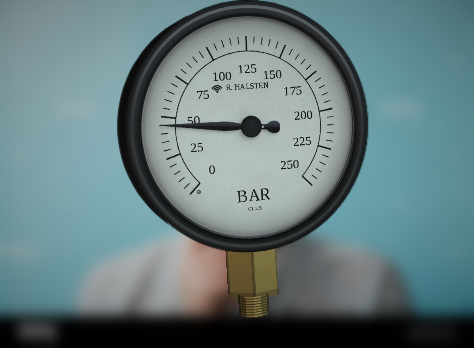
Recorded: value=45 unit=bar
